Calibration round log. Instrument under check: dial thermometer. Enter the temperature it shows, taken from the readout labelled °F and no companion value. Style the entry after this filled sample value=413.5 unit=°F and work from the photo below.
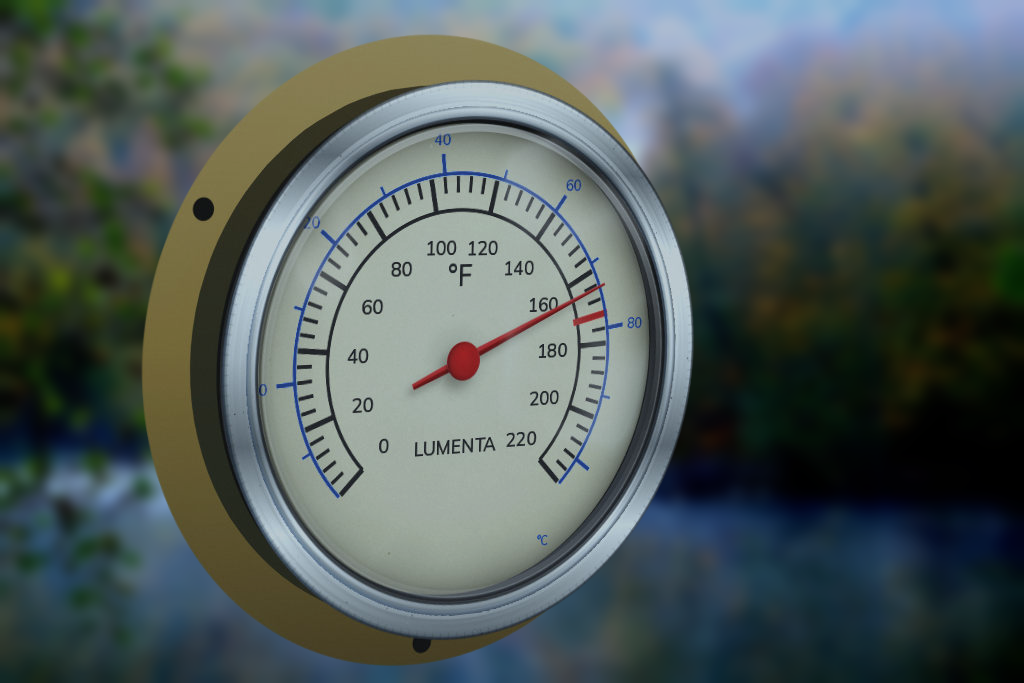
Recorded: value=164 unit=°F
